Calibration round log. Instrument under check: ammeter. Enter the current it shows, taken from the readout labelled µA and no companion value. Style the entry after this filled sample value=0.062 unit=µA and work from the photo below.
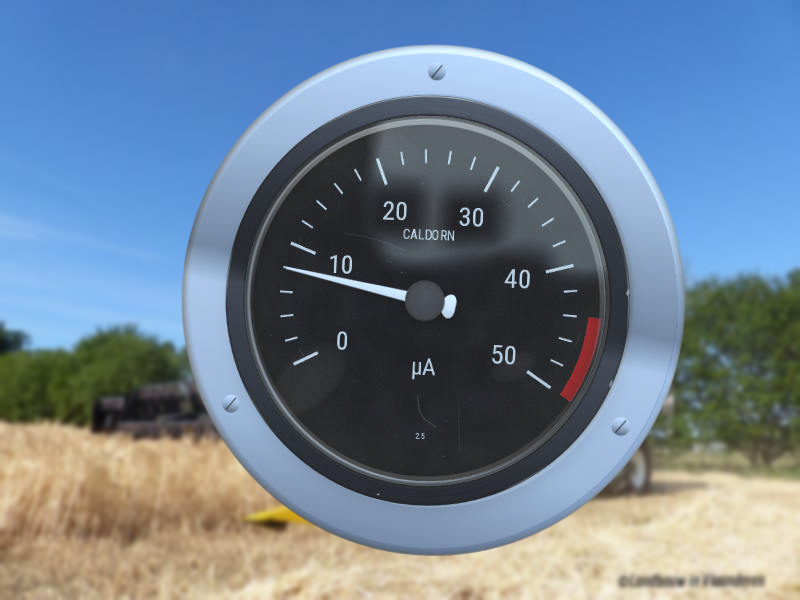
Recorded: value=8 unit=µA
